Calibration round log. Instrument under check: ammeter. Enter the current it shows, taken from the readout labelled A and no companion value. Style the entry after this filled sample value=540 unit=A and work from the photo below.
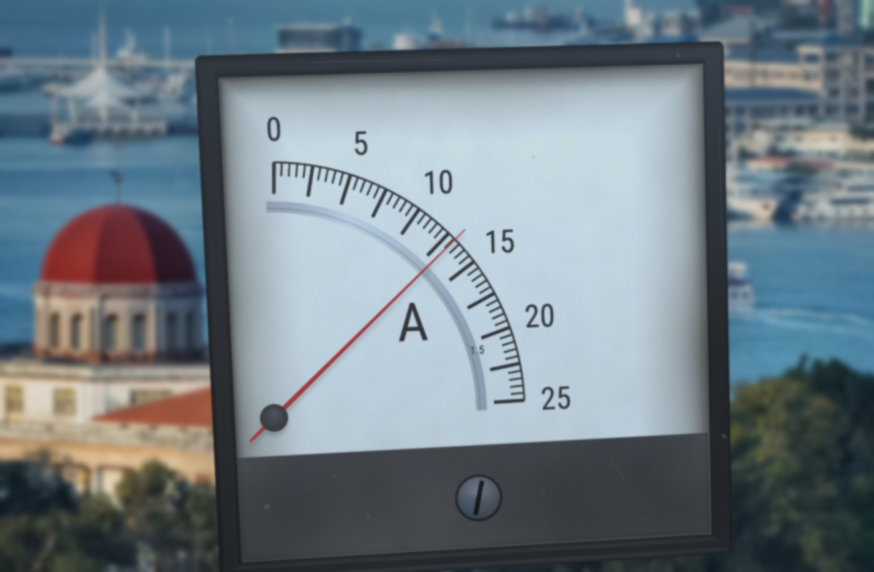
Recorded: value=13 unit=A
